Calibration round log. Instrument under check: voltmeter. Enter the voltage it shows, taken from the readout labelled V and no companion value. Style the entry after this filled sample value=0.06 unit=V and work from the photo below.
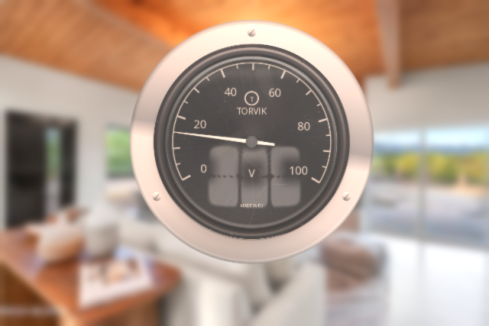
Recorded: value=15 unit=V
